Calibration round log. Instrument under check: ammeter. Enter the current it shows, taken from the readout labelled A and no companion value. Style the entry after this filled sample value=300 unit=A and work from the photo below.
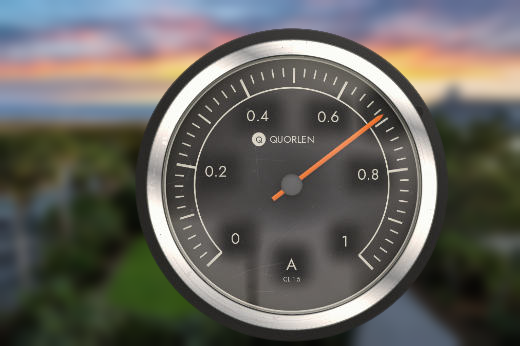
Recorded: value=0.69 unit=A
